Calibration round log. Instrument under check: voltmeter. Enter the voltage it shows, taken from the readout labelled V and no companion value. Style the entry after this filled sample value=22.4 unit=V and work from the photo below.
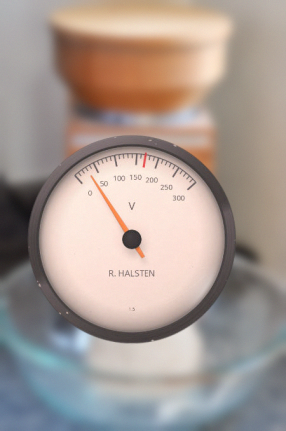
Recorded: value=30 unit=V
